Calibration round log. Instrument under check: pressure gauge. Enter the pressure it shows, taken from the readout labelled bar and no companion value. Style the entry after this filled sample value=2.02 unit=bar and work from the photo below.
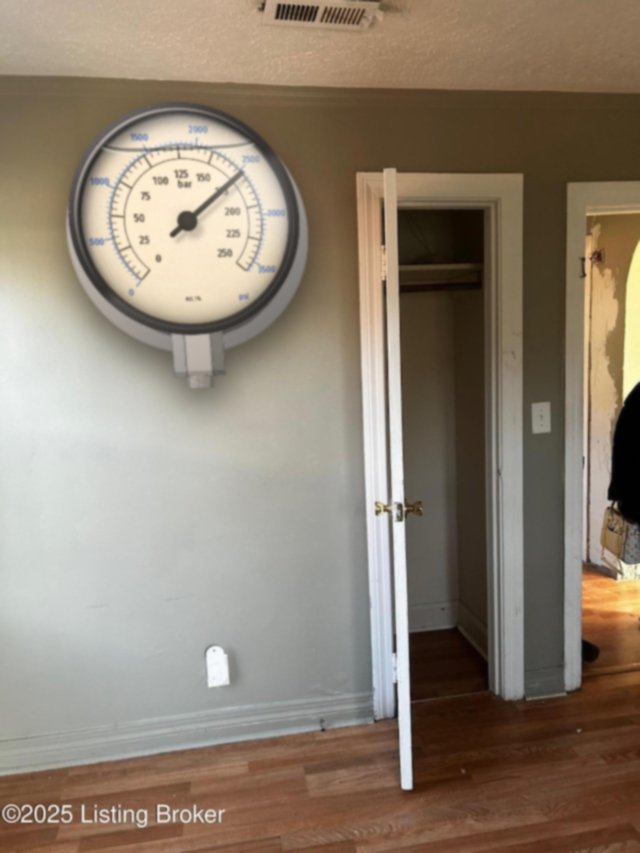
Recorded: value=175 unit=bar
